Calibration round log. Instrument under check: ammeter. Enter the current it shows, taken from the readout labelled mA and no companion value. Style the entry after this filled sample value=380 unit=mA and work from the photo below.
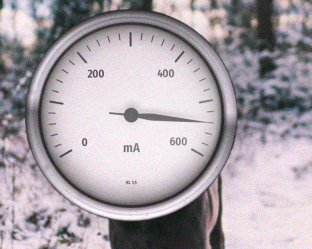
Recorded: value=540 unit=mA
